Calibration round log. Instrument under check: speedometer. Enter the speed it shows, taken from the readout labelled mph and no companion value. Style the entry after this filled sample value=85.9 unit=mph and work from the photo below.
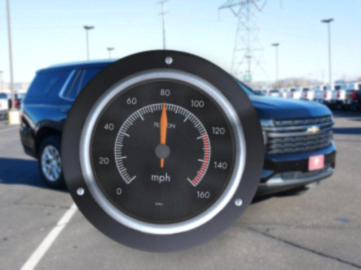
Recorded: value=80 unit=mph
